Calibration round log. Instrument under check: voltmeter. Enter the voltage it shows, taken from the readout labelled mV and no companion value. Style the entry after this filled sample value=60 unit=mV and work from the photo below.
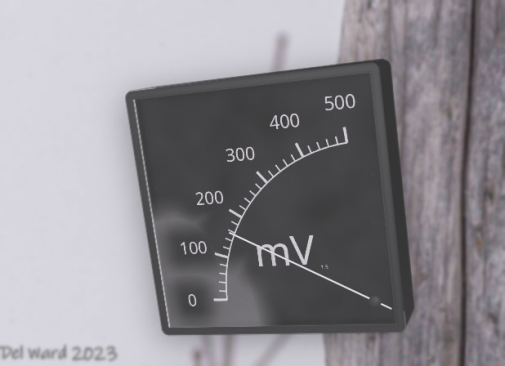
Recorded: value=160 unit=mV
